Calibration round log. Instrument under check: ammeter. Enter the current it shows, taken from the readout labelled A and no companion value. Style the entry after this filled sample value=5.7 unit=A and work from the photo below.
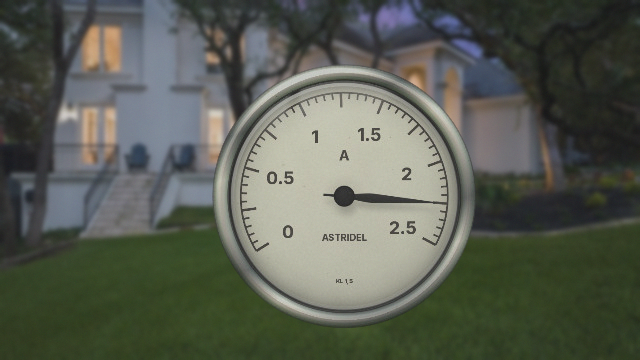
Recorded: value=2.25 unit=A
